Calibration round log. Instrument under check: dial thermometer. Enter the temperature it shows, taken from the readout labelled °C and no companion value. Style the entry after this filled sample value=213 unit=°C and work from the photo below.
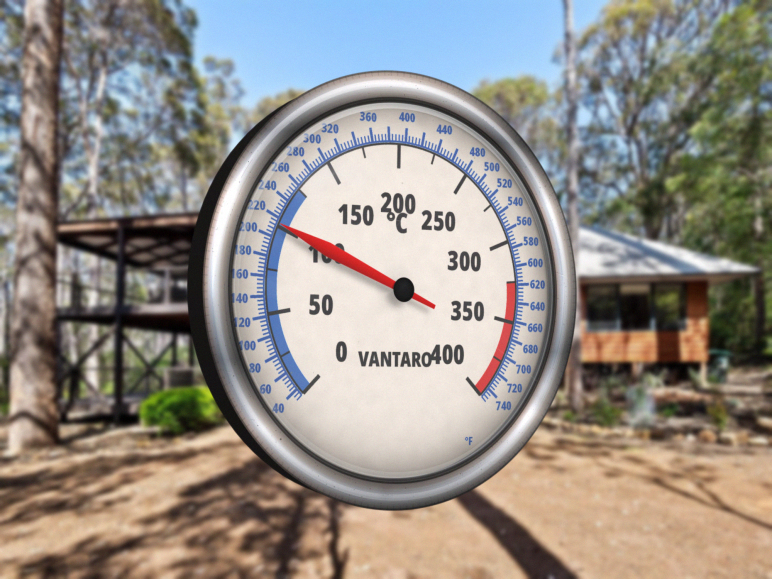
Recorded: value=100 unit=°C
